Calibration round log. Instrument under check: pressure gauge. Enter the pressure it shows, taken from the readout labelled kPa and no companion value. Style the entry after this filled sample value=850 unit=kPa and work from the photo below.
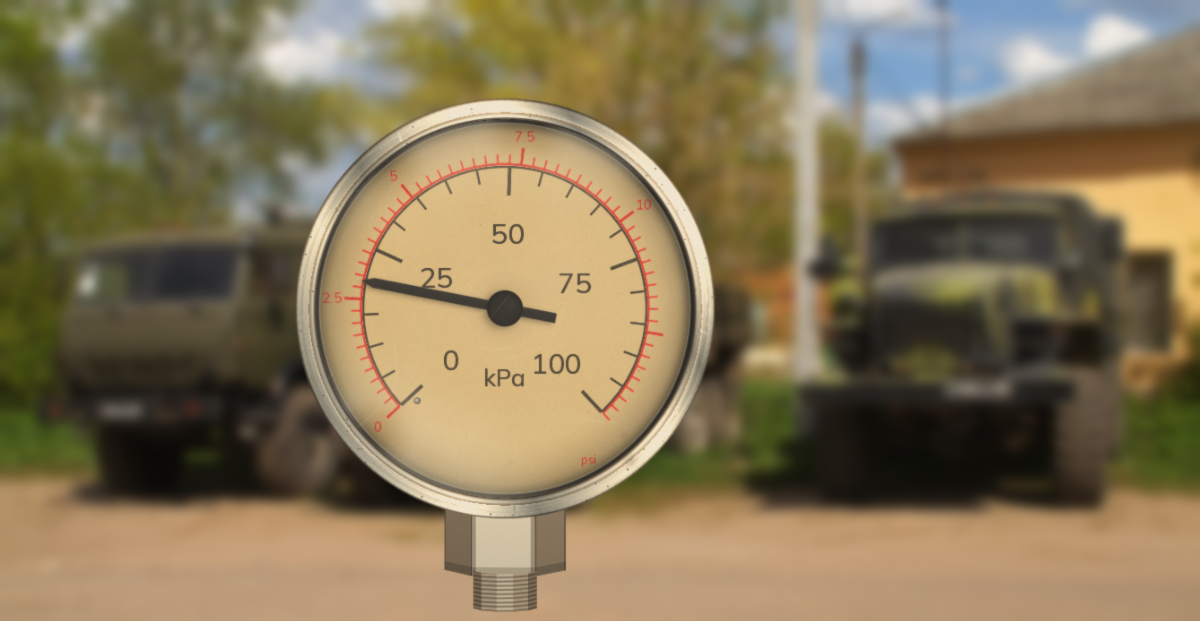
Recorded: value=20 unit=kPa
